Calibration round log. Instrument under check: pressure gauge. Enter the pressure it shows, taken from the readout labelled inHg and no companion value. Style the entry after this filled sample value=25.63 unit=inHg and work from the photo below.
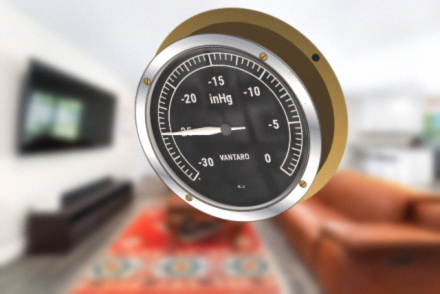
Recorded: value=-25 unit=inHg
